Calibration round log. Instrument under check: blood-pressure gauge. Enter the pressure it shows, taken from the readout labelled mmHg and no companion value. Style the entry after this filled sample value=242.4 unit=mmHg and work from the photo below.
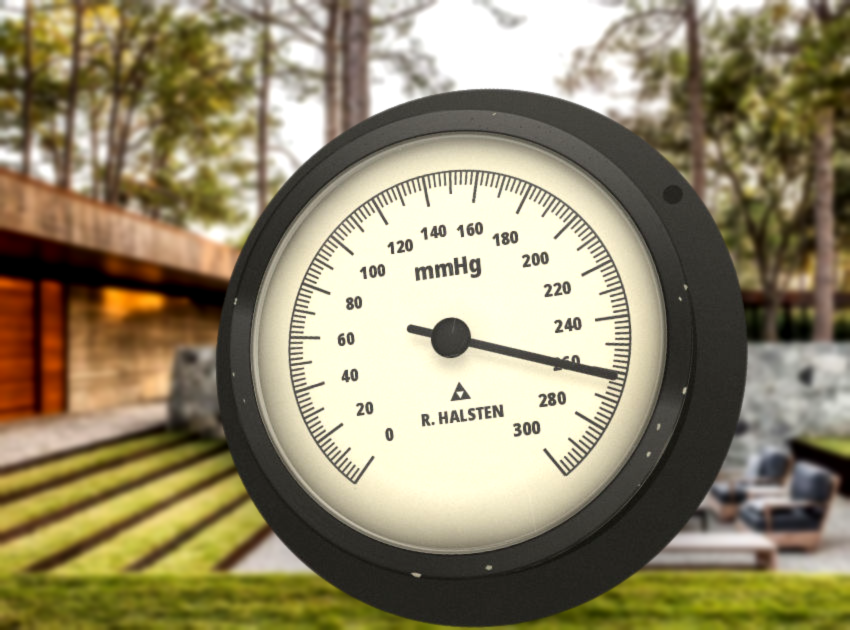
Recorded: value=262 unit=mmHg
